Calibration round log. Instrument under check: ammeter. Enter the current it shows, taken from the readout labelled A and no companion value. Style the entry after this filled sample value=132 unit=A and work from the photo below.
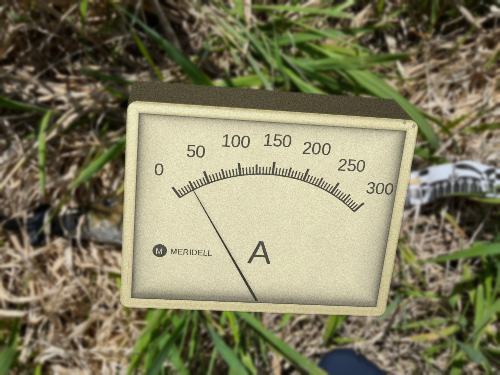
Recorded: value=25 unit=A
